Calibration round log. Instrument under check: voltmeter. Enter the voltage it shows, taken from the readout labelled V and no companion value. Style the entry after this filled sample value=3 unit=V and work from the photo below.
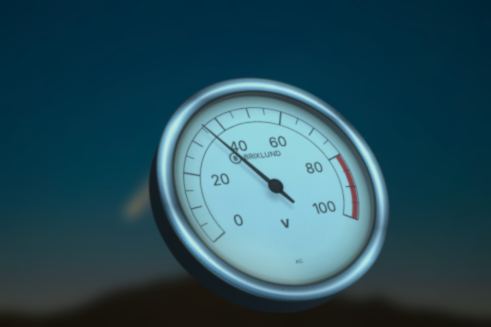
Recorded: value=35 unit=V
